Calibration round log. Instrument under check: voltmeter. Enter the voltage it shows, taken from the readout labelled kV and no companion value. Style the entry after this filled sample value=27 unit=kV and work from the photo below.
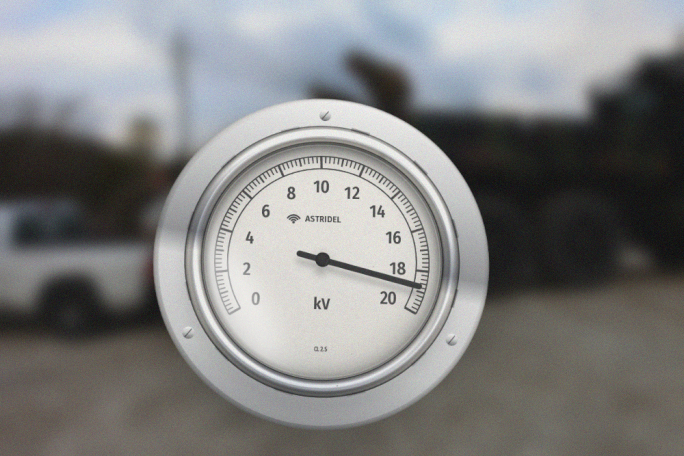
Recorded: value=18.8 unit=kV
